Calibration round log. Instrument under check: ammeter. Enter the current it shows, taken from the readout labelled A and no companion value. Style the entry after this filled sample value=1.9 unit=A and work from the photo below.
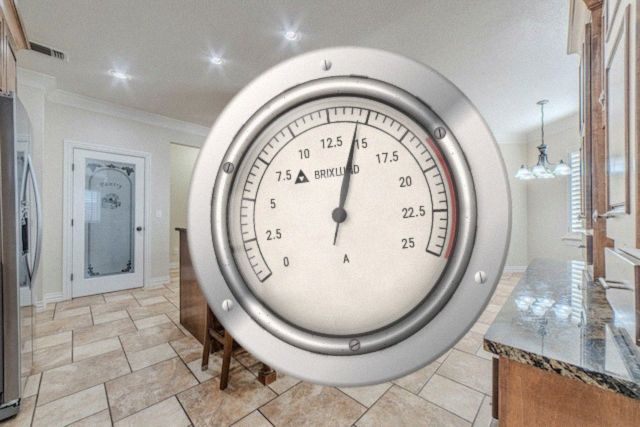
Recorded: value=14.5 unit=A
